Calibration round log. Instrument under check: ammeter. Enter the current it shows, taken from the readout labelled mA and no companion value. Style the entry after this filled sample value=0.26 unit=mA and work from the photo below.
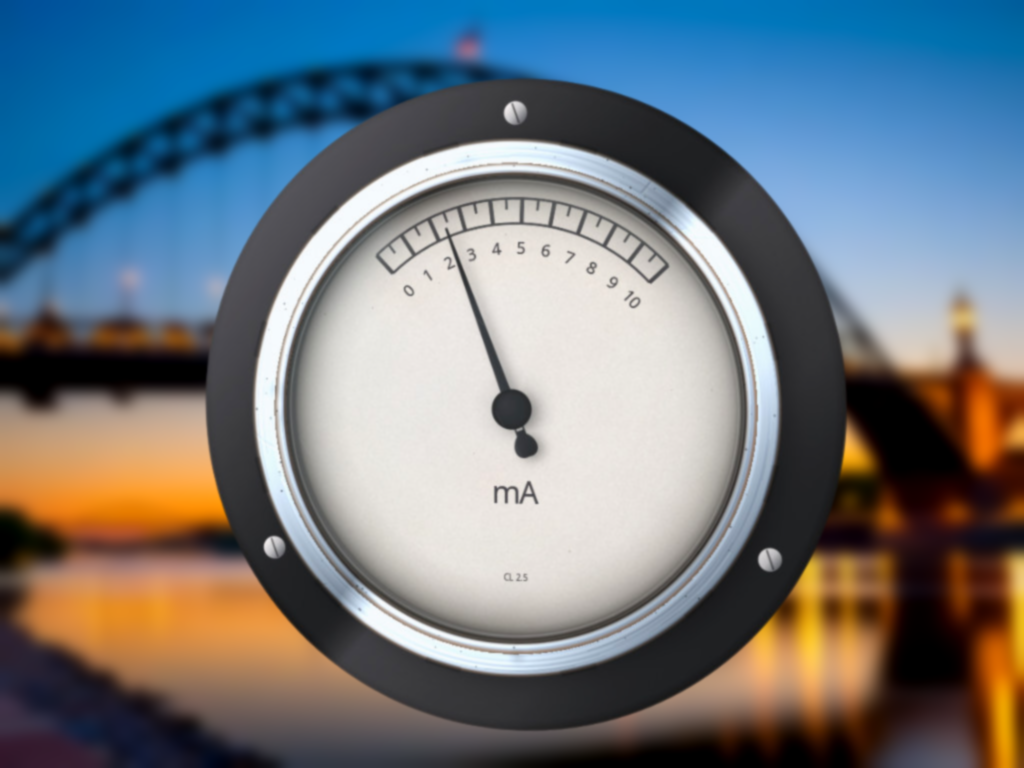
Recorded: value=2.5 unit=mA
